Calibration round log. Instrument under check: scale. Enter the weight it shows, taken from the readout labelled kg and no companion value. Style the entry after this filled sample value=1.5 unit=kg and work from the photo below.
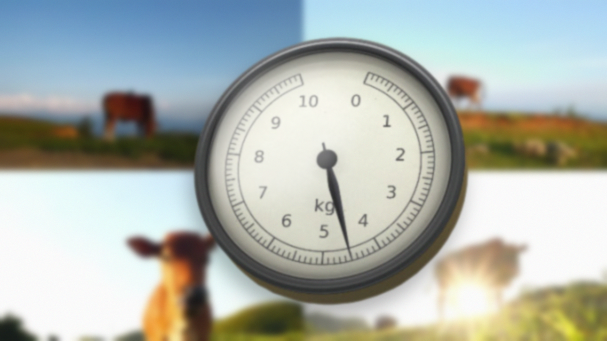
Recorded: value=4.5 unit=kg
